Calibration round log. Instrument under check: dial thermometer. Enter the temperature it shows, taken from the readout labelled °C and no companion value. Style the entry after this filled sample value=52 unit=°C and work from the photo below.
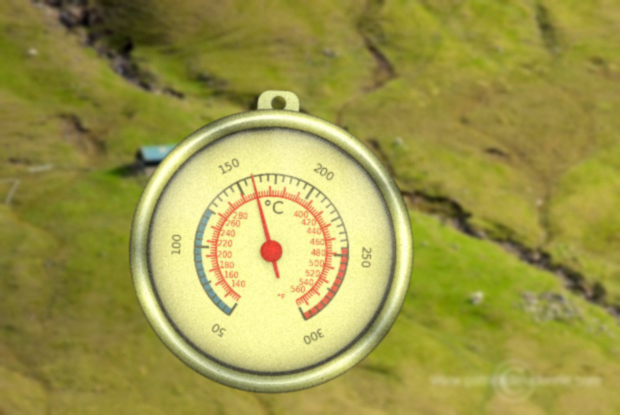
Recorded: value=160 unit=°C
